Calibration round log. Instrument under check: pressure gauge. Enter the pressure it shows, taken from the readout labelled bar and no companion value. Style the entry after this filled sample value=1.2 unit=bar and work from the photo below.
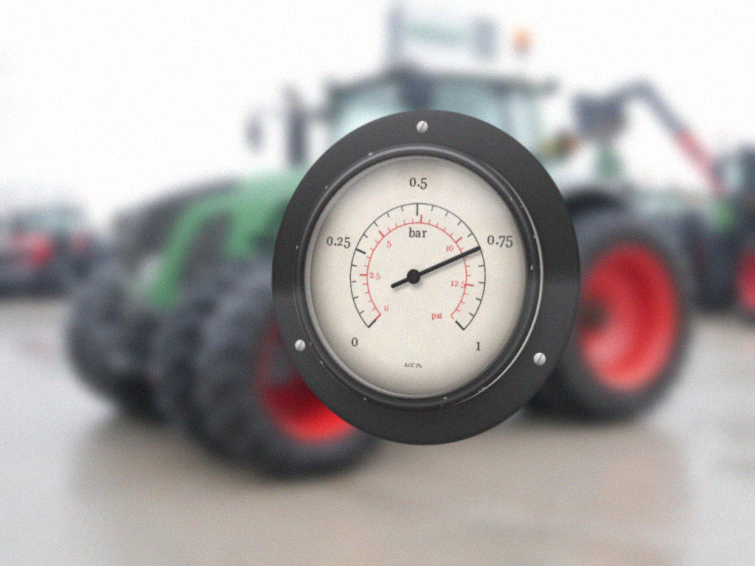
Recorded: value=0.75 unit=bar
